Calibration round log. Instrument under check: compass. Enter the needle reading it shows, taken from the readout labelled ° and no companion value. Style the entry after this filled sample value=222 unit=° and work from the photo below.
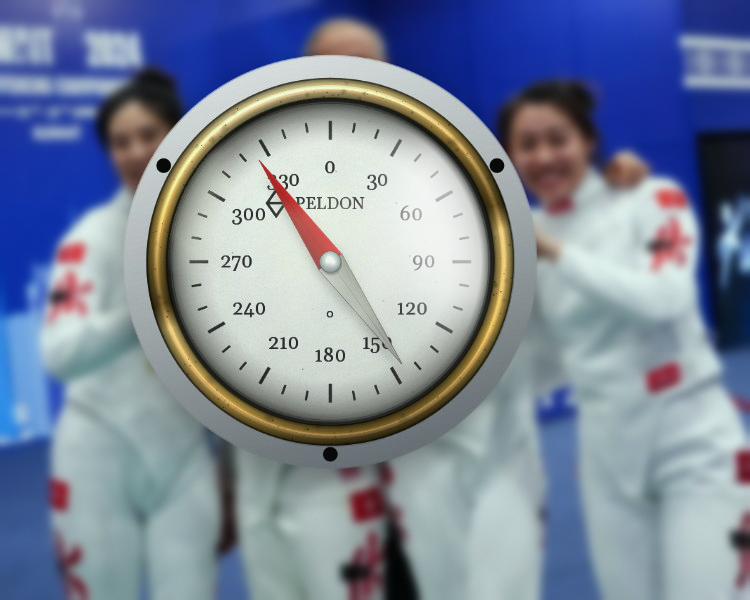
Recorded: value=325 unit=°
